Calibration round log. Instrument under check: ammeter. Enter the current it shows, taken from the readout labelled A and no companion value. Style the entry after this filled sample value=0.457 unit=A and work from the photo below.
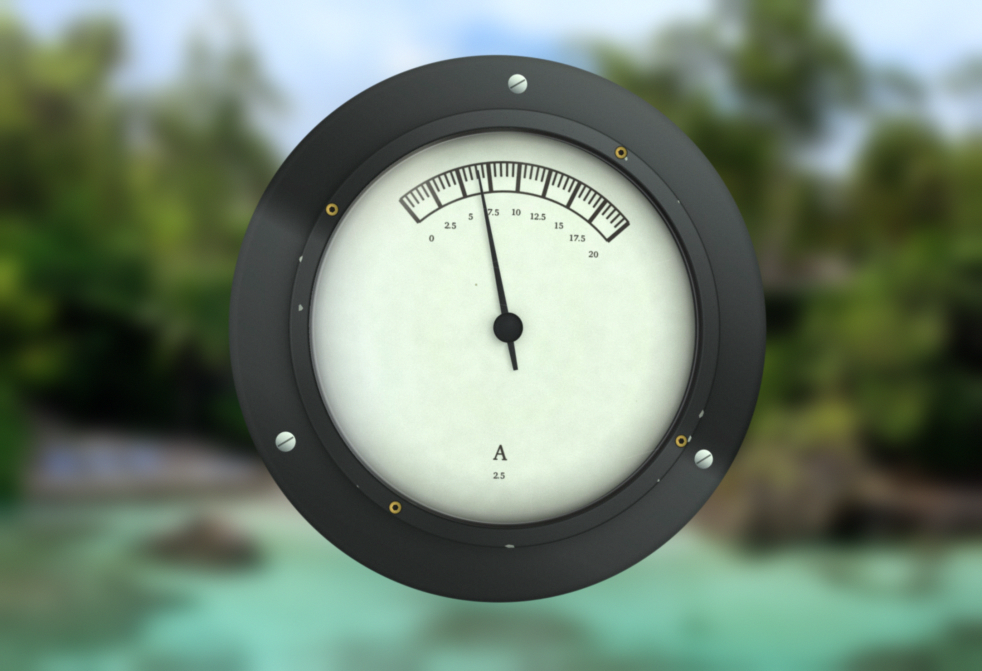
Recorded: value=6.5 unit=A
